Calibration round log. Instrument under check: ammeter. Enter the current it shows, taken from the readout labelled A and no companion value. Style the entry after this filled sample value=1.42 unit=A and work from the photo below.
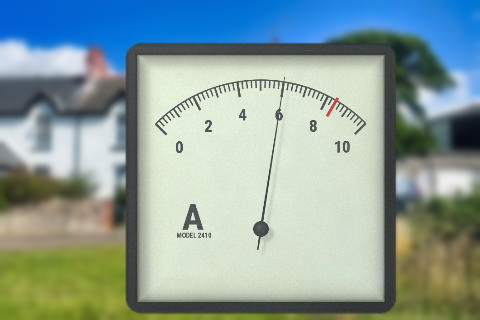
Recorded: value=6 unit=A
